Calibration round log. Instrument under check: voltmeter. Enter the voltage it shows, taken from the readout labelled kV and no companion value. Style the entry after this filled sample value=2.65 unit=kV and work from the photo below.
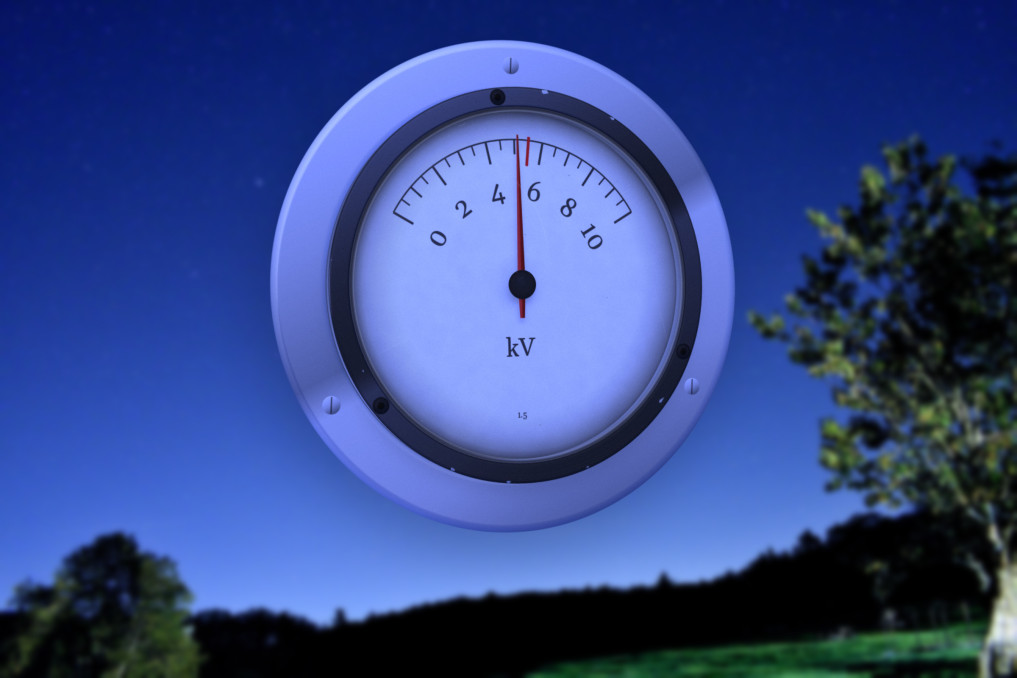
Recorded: value=5 unit=kV
